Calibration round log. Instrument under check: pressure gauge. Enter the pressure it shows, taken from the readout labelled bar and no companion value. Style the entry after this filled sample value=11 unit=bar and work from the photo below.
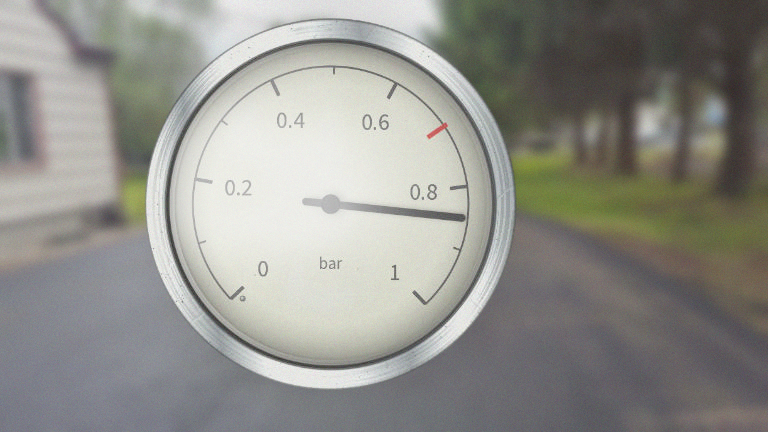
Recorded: value=0.85 unit=bar
